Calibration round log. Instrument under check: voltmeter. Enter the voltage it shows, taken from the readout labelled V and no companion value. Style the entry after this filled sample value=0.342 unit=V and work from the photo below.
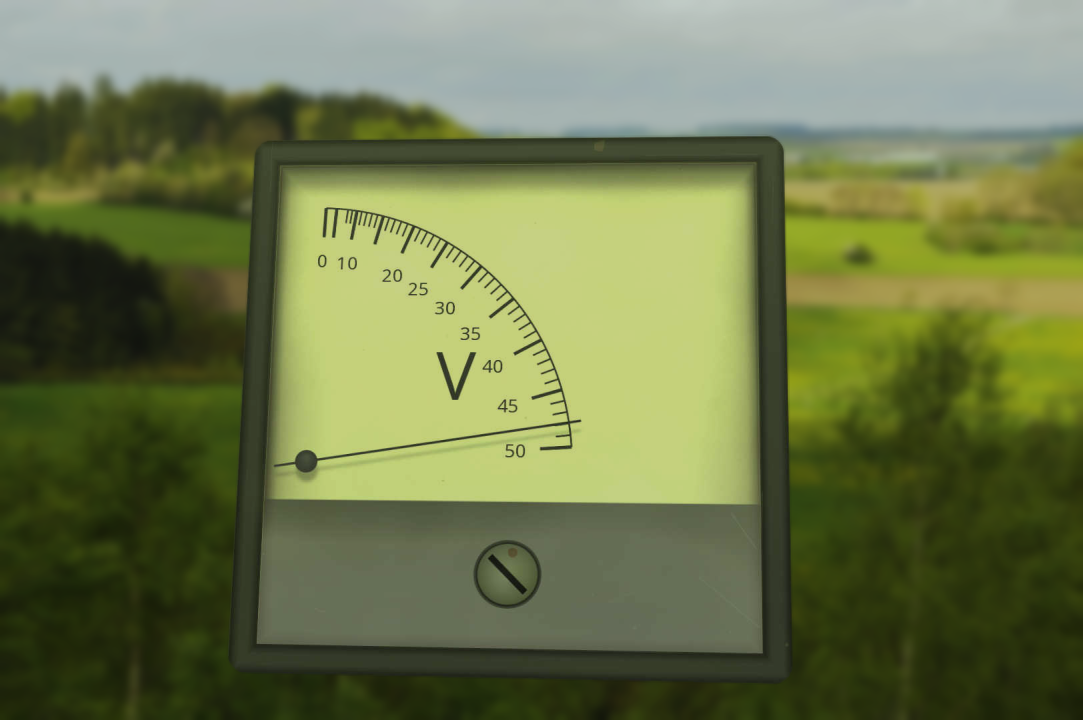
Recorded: value=48 unit=V
